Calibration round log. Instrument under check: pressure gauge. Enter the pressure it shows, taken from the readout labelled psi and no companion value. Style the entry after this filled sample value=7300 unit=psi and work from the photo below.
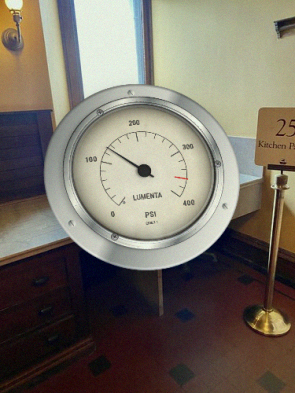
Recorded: value=130 unit=psi
